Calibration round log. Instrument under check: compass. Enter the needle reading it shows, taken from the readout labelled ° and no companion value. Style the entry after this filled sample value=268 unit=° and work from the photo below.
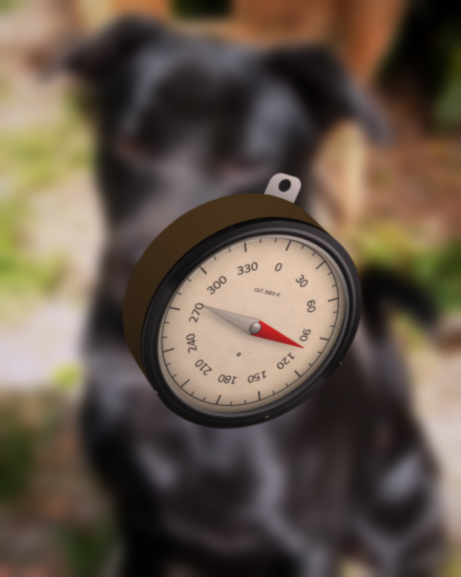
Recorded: value=100 unit=°
